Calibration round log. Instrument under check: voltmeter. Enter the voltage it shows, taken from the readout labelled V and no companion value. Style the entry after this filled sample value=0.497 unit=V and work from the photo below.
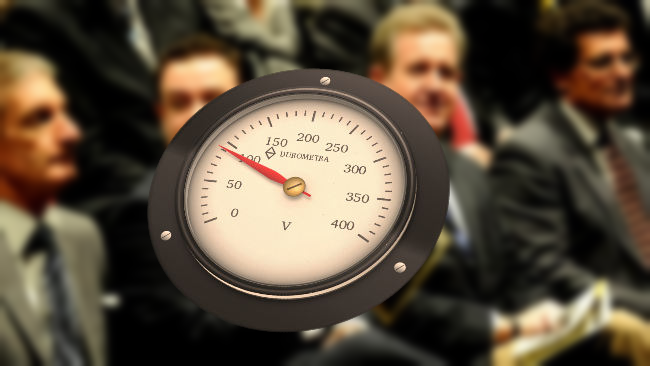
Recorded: value=90 unit=V
